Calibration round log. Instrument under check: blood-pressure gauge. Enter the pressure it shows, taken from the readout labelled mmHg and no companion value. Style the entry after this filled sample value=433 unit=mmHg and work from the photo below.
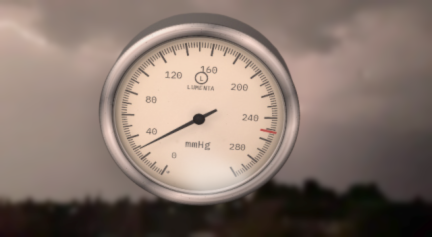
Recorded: value=30 unit=mmHg
